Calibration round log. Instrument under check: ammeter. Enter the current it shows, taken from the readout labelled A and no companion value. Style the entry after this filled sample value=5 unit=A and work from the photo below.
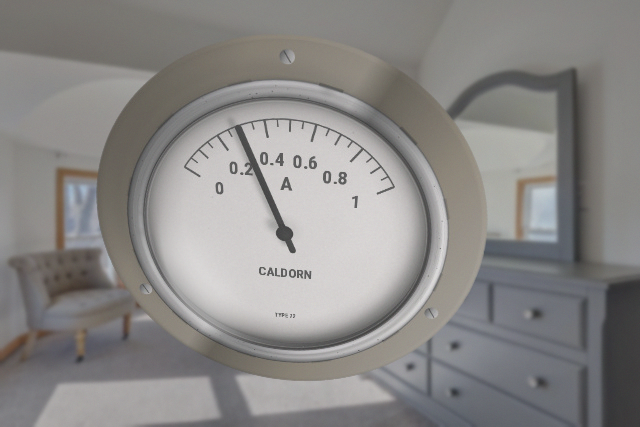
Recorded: value=0.3 unit=A
